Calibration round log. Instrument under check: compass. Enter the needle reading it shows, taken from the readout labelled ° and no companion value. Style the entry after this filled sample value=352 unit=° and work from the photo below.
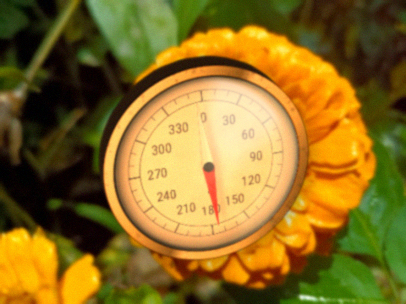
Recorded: value=175 unit=°
